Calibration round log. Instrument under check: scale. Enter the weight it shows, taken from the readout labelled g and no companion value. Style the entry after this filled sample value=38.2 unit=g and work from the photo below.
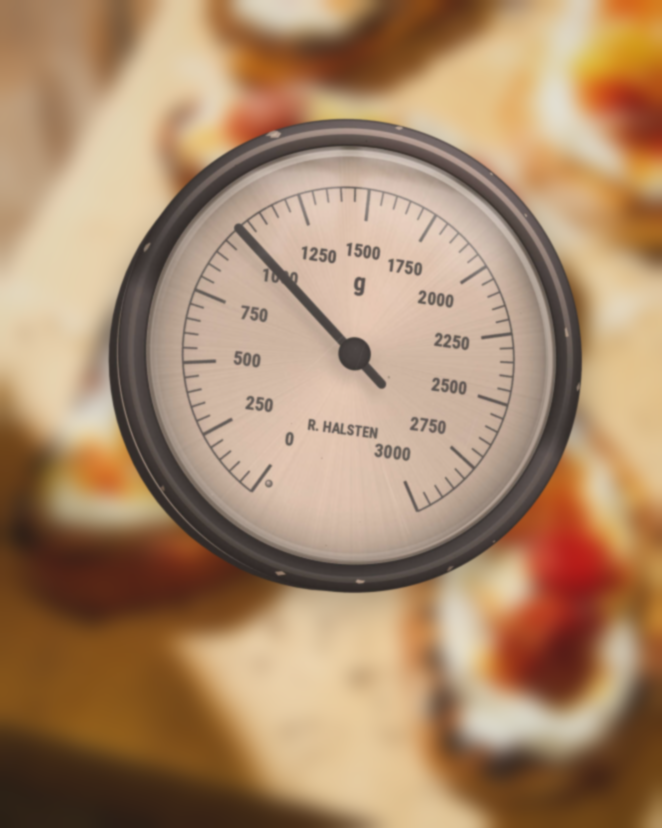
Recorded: value=1000 unit=g
